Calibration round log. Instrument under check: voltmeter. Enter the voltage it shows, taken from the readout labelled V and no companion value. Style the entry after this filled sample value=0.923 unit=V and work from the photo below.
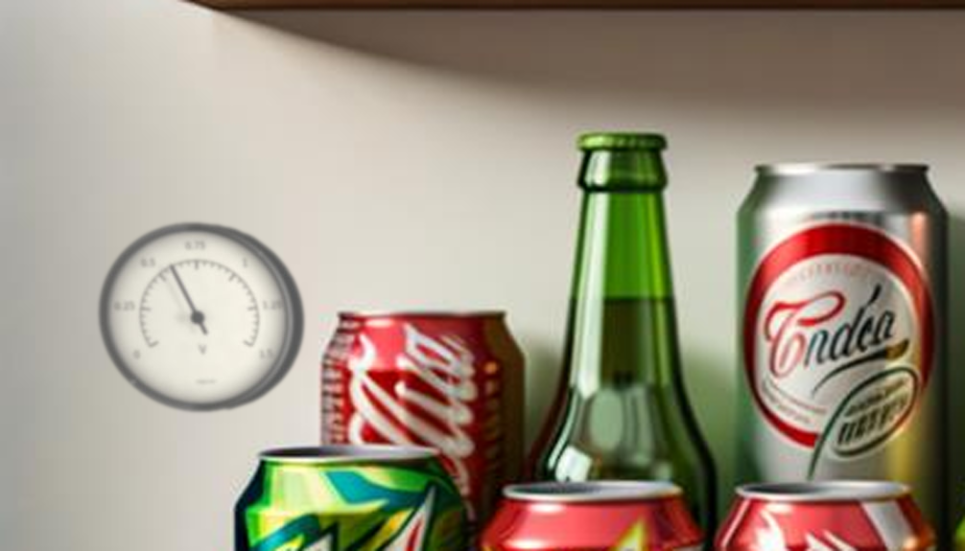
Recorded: value=0.6 unit=V
